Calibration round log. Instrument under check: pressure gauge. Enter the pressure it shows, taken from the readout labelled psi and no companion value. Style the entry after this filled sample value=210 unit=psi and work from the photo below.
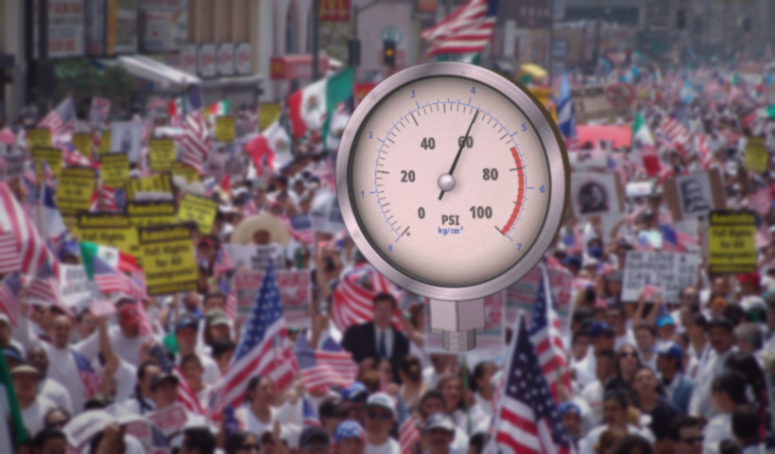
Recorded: value=60 unit=psi
